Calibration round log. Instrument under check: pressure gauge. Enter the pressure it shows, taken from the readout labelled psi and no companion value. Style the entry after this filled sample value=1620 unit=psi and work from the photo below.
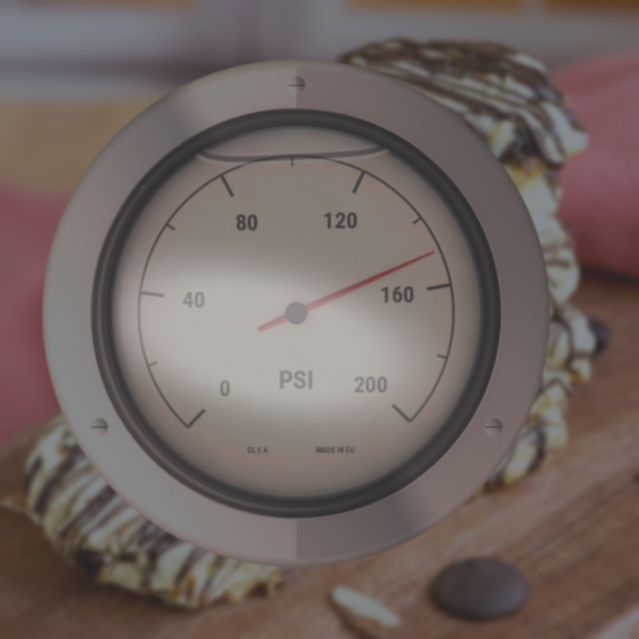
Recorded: value=150 unit=psi
